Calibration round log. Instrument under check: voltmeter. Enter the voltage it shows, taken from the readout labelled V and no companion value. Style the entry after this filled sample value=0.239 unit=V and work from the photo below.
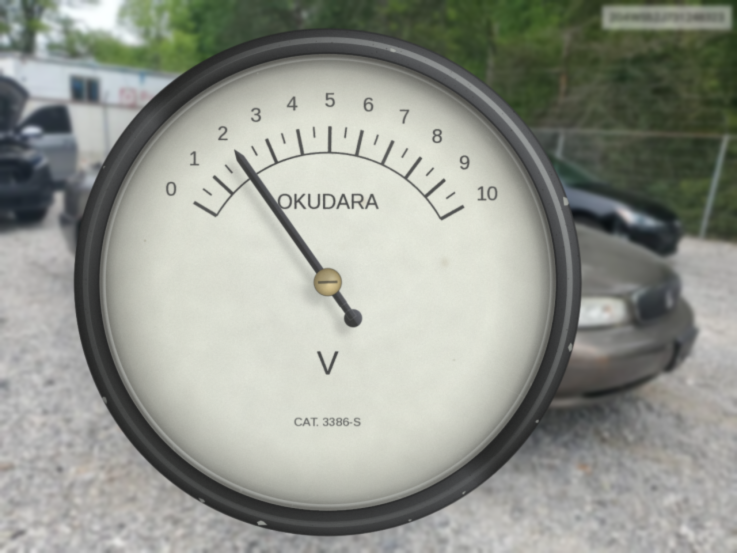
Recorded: value=2 unit=V
